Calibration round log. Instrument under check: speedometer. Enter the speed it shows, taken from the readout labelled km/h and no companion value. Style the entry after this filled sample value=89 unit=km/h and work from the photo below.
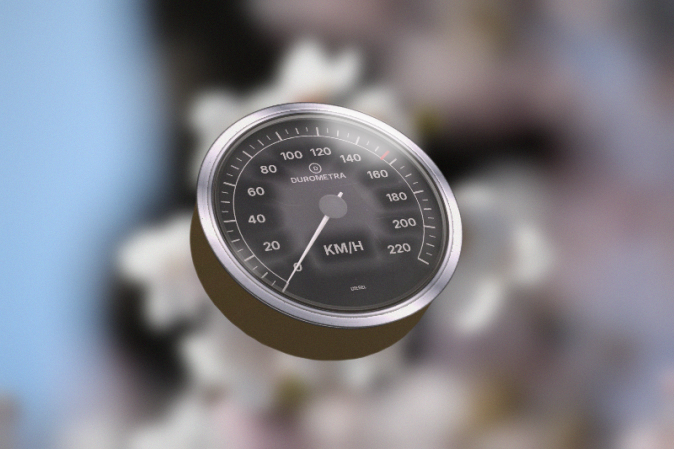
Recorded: value=0 unit=km/h
